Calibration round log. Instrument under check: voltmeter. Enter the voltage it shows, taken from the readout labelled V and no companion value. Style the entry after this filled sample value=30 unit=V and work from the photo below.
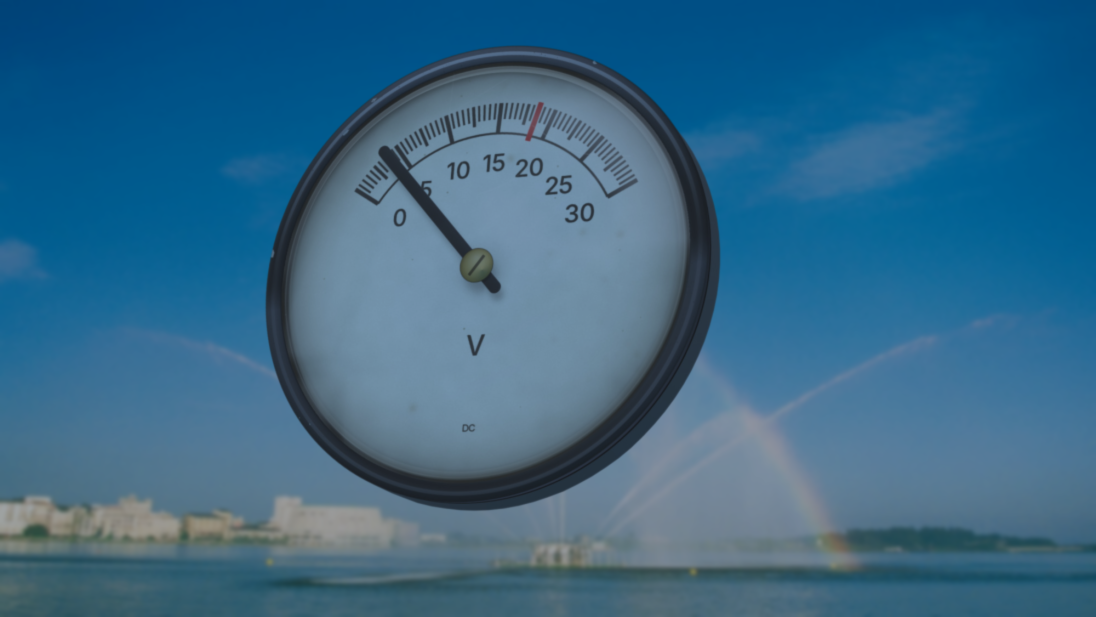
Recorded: value=4 unit=V
